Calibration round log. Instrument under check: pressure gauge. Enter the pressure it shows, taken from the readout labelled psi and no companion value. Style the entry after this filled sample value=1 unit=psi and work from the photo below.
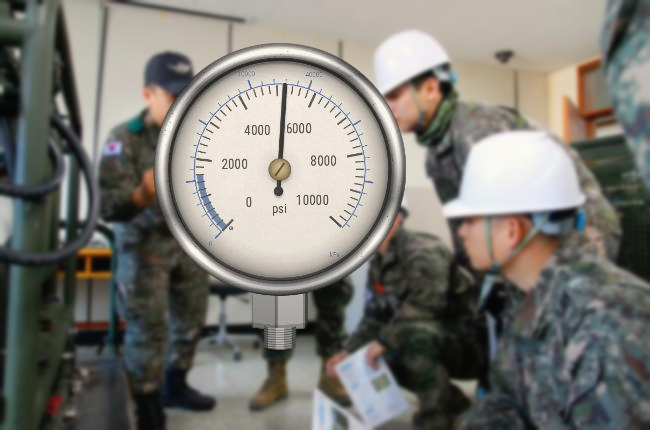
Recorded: value=5200 unit=psi
